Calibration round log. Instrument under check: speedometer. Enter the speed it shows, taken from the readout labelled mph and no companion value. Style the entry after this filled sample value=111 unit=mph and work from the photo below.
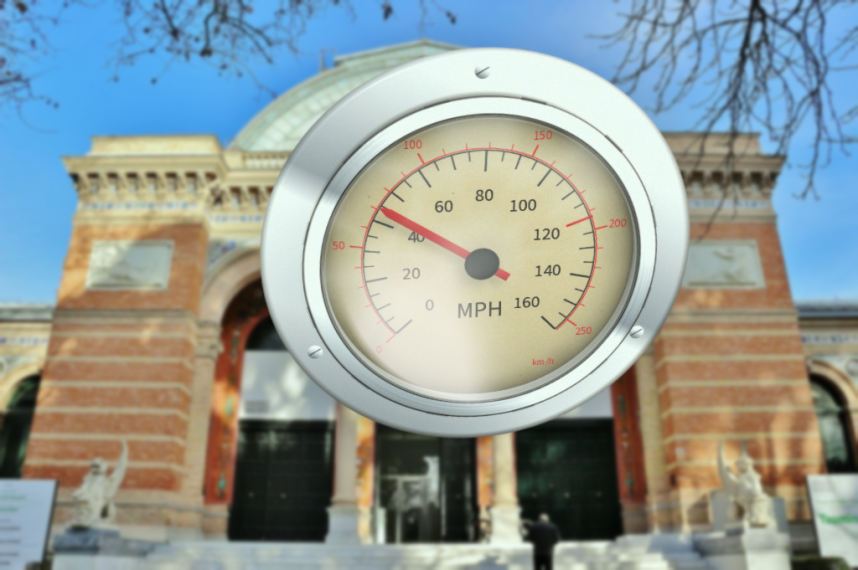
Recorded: value=45 unit=mph
